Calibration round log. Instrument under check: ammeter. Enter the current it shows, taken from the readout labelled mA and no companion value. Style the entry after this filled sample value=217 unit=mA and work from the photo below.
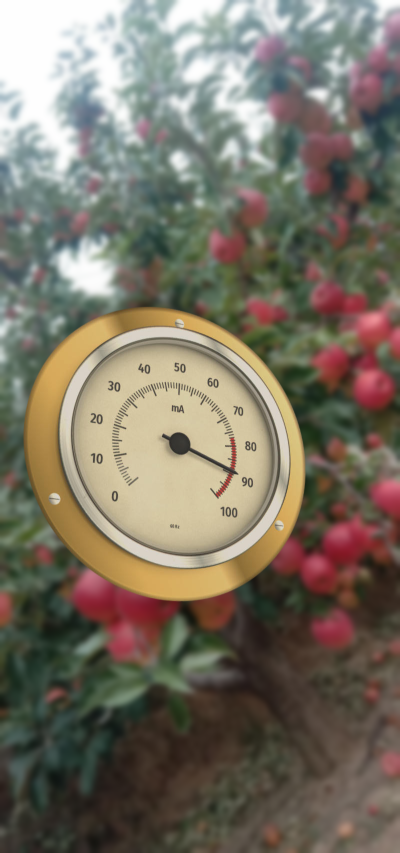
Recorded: value=90 unit=mA
